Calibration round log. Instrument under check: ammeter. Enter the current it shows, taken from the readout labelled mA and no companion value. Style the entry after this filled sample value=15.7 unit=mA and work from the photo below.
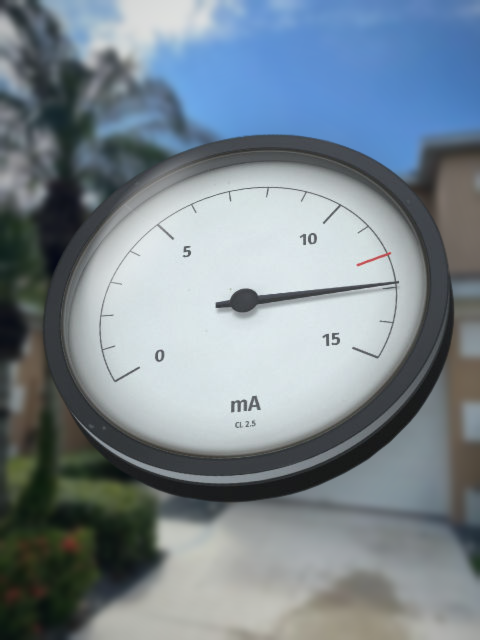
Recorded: value=13 unit=mA
